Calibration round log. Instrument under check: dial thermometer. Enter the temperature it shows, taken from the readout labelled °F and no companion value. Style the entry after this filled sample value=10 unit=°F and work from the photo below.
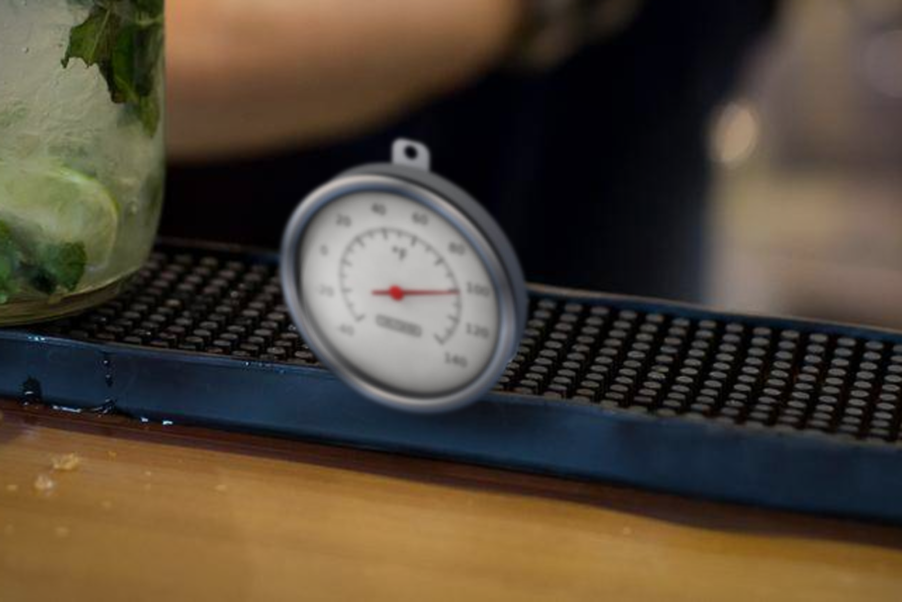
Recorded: value=100 unit=°F
